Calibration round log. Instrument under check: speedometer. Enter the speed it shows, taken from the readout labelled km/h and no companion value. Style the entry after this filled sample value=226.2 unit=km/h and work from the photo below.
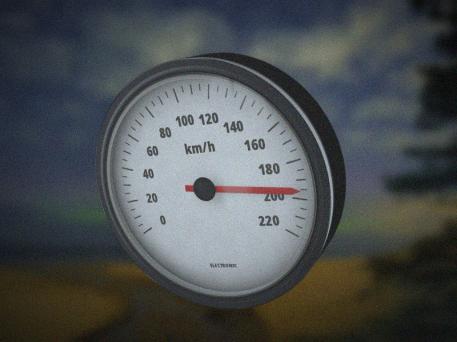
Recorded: value=195 unit=km/h
